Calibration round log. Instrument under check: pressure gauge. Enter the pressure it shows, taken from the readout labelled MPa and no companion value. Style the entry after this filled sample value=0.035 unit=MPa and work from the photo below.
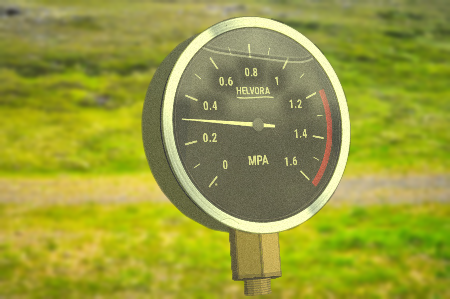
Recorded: value=0.3 unit=MPa
